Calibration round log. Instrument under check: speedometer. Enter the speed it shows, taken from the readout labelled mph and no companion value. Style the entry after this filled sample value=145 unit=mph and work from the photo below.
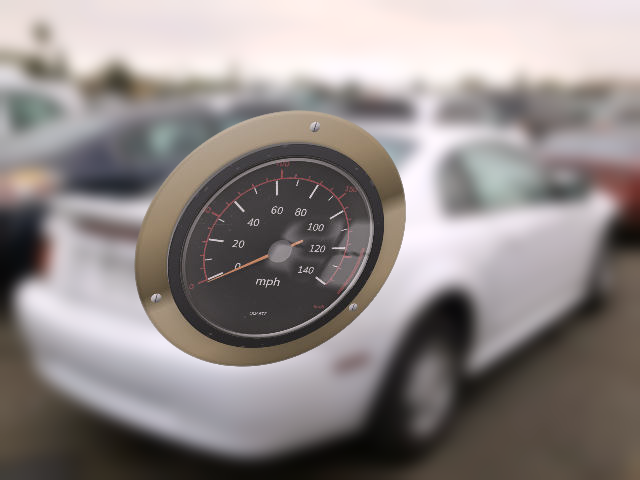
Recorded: value=0 unit=mph
